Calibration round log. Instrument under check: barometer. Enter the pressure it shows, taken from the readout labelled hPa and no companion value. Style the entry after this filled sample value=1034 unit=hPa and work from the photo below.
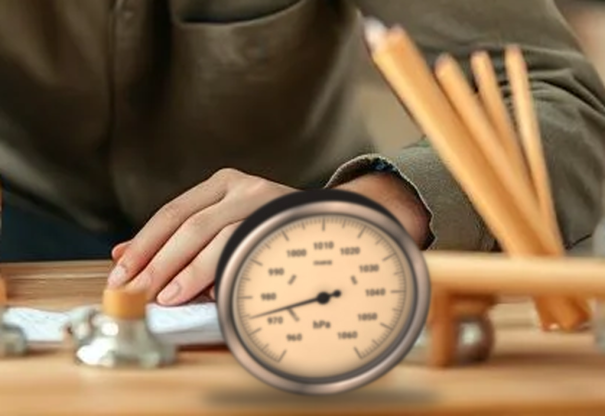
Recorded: value=975 unit=hPa
